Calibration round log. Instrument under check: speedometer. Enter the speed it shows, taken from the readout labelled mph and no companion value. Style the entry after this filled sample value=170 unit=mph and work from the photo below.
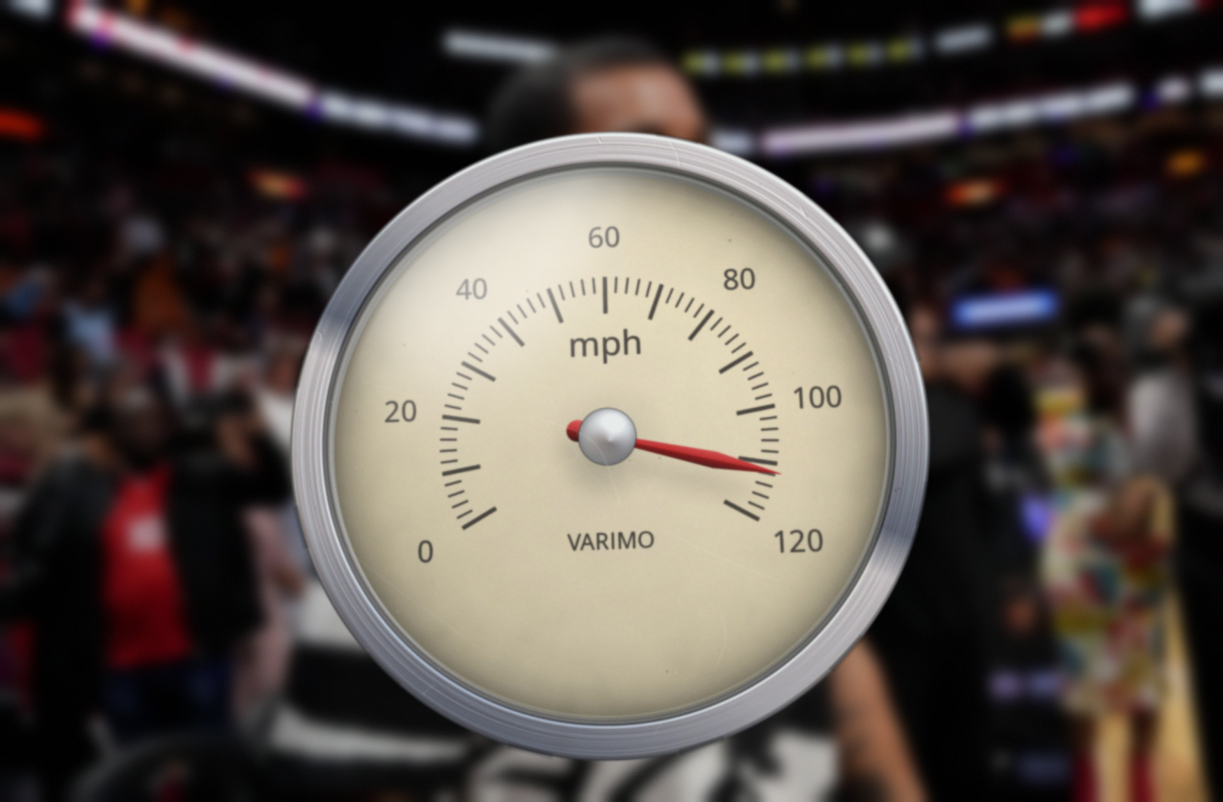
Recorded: value=112 unit=mph
